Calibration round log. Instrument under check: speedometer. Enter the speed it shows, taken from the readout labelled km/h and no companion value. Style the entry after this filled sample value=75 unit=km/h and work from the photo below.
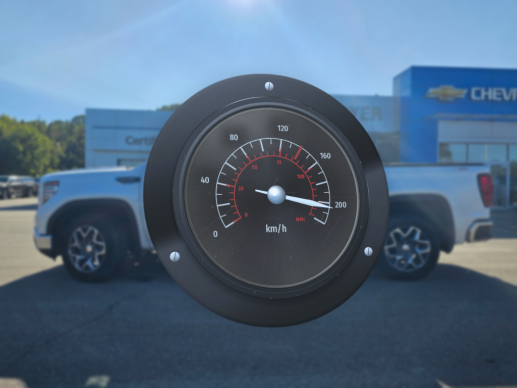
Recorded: value=205 unit=km/h
